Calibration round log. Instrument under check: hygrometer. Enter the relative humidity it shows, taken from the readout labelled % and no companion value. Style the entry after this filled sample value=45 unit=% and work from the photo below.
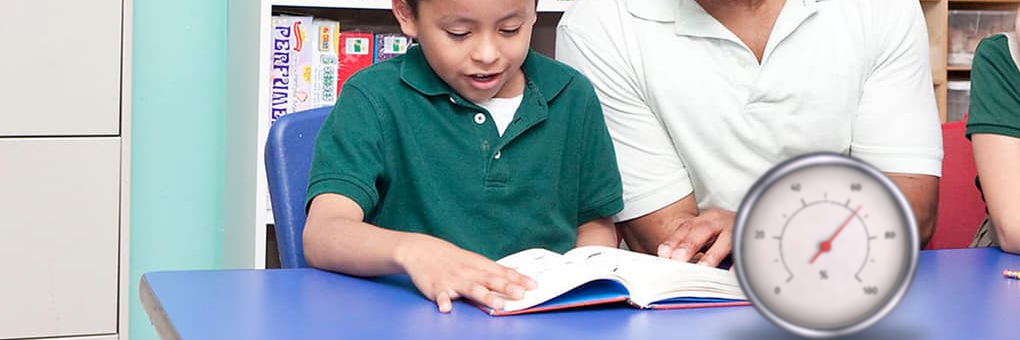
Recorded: value=65 unit=%
